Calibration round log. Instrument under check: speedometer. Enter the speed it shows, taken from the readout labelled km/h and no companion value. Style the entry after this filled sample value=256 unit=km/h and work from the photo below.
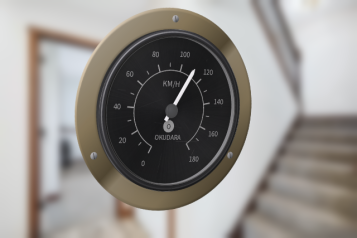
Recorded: value=110 unit=km/h
